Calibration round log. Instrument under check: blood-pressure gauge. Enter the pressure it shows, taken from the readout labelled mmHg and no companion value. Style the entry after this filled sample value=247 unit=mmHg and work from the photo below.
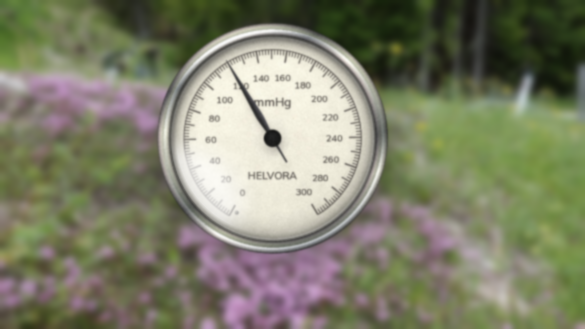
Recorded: value=120 unit=mmHg
